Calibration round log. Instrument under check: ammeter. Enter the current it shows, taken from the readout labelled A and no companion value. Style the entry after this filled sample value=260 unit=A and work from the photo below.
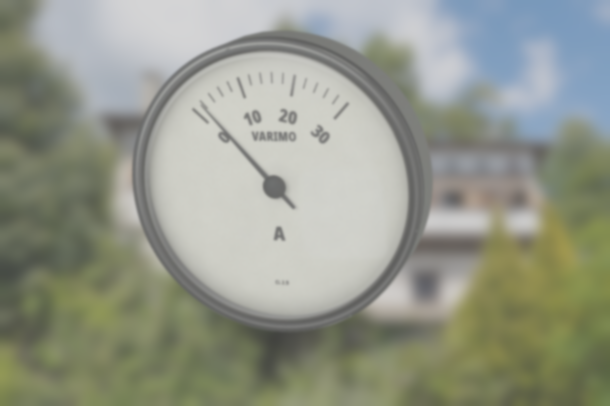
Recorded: value=2 unit=A
